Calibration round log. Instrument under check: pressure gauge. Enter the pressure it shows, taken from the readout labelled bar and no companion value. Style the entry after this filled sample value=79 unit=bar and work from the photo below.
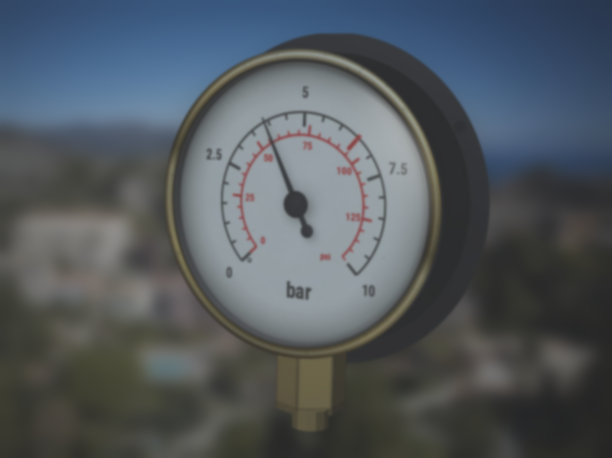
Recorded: value=4 unit=bar
